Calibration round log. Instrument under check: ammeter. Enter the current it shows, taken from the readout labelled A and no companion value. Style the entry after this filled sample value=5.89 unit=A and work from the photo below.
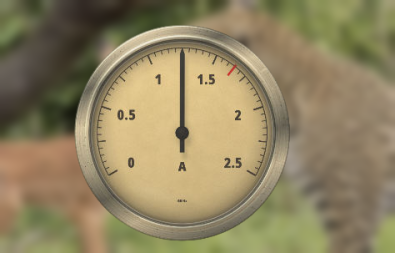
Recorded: value=1.25 unit=A
